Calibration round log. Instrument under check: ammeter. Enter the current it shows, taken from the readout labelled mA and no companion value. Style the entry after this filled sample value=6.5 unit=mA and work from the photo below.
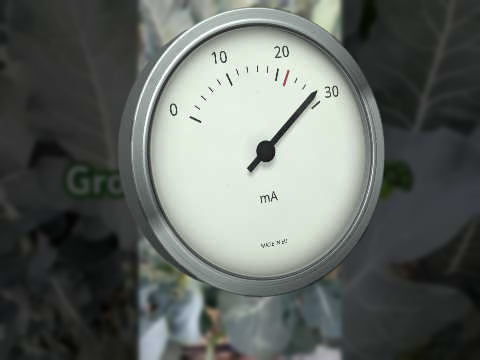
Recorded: value=28 unit=mA
